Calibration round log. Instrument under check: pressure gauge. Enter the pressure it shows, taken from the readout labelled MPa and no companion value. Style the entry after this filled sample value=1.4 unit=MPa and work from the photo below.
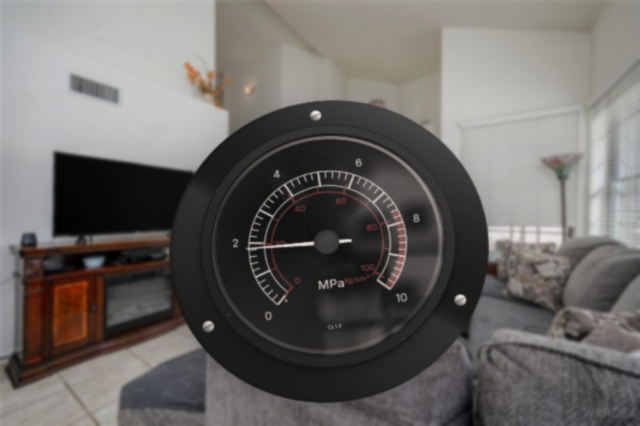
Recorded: value=1.8 unit=MPa
